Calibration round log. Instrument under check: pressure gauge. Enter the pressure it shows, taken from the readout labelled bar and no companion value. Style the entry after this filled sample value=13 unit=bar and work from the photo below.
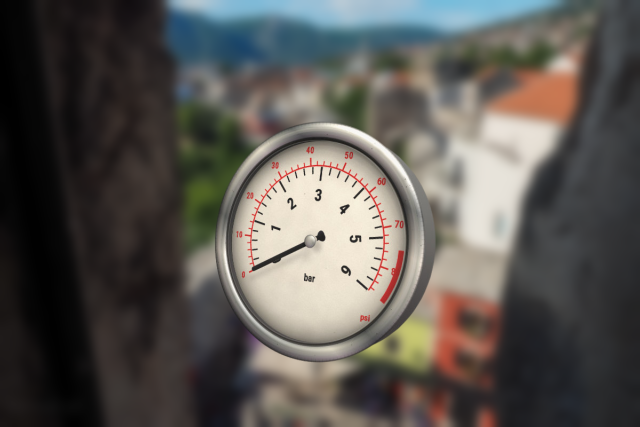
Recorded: value=0 unit=bar
